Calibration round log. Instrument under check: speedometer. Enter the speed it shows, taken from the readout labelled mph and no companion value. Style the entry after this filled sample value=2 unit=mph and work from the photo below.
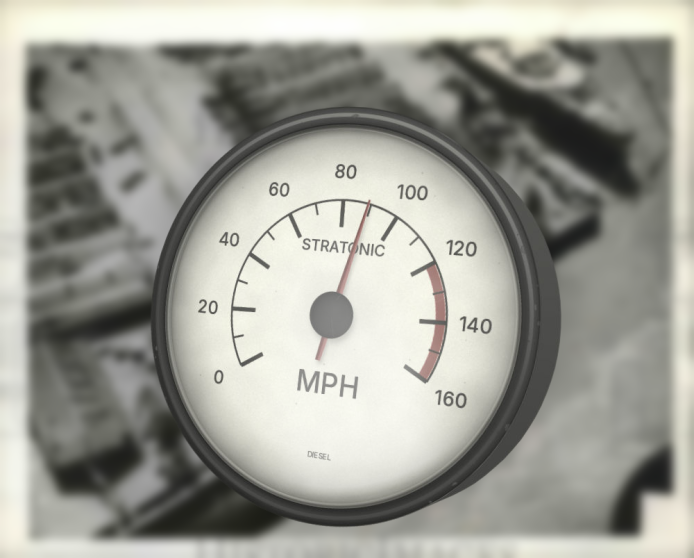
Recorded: value=90 unit=mph
